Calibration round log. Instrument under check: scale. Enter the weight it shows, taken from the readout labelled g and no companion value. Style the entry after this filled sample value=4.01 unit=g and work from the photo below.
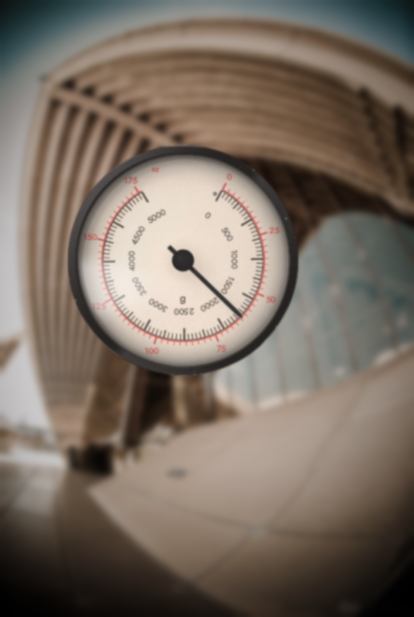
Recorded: value=1750 unit=g
